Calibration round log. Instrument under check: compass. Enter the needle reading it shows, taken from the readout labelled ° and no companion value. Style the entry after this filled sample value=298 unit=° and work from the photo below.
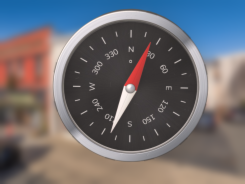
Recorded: value=22.5 unit=°
